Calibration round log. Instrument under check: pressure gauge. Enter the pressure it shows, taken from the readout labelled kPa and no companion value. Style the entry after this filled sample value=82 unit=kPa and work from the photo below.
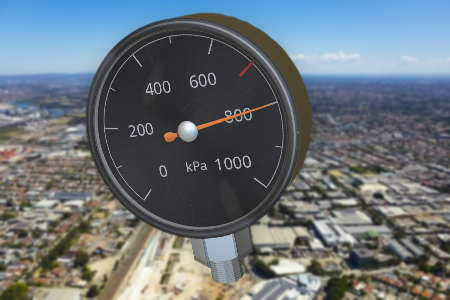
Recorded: value=800 unit=kPa
